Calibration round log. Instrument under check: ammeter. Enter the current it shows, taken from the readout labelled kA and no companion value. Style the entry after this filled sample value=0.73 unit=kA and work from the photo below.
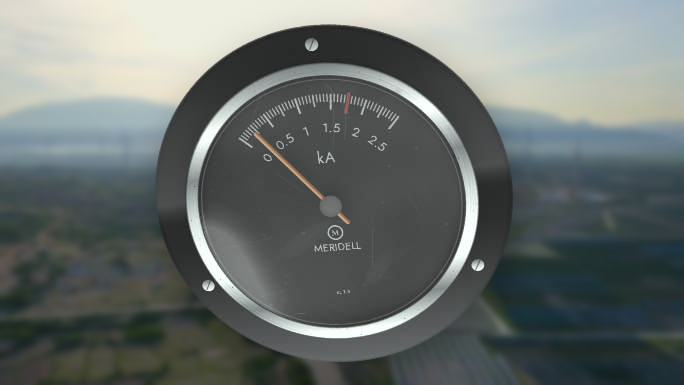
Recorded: value=0.25 unit=kA
